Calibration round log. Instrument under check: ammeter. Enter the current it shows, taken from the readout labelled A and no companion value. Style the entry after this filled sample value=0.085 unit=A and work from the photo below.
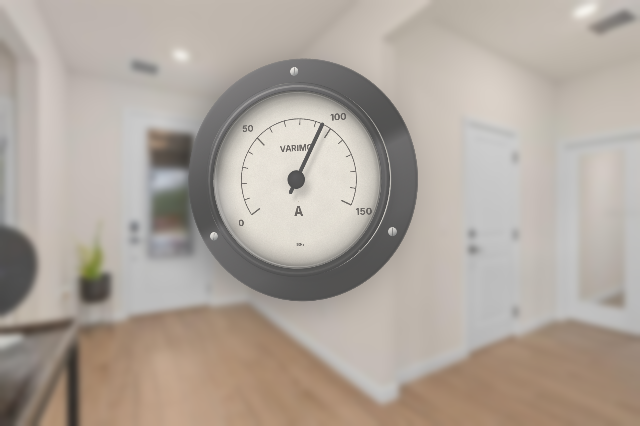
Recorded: value=95 unit=A
